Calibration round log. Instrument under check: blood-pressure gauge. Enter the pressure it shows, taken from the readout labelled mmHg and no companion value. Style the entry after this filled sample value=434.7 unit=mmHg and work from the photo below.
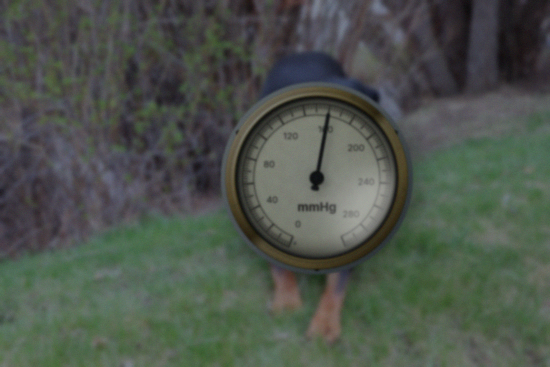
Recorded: value=160 unit=mmHg
